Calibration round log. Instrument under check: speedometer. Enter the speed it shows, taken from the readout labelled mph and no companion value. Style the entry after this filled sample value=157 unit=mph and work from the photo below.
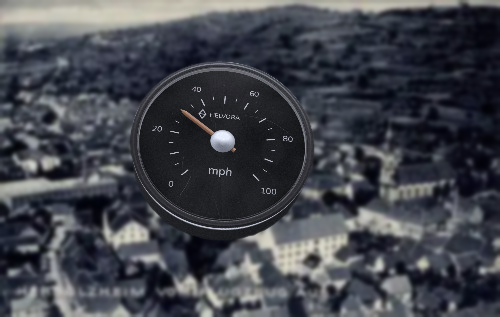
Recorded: value=30 unit=mph
